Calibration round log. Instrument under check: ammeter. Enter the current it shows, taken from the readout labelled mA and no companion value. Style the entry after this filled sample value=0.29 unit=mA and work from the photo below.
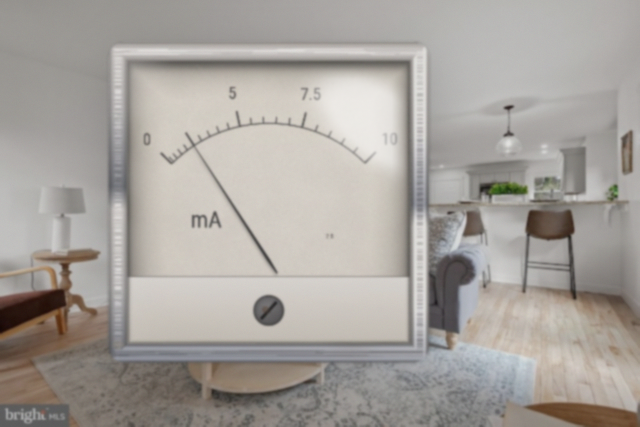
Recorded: value=2.5 unit=mA
